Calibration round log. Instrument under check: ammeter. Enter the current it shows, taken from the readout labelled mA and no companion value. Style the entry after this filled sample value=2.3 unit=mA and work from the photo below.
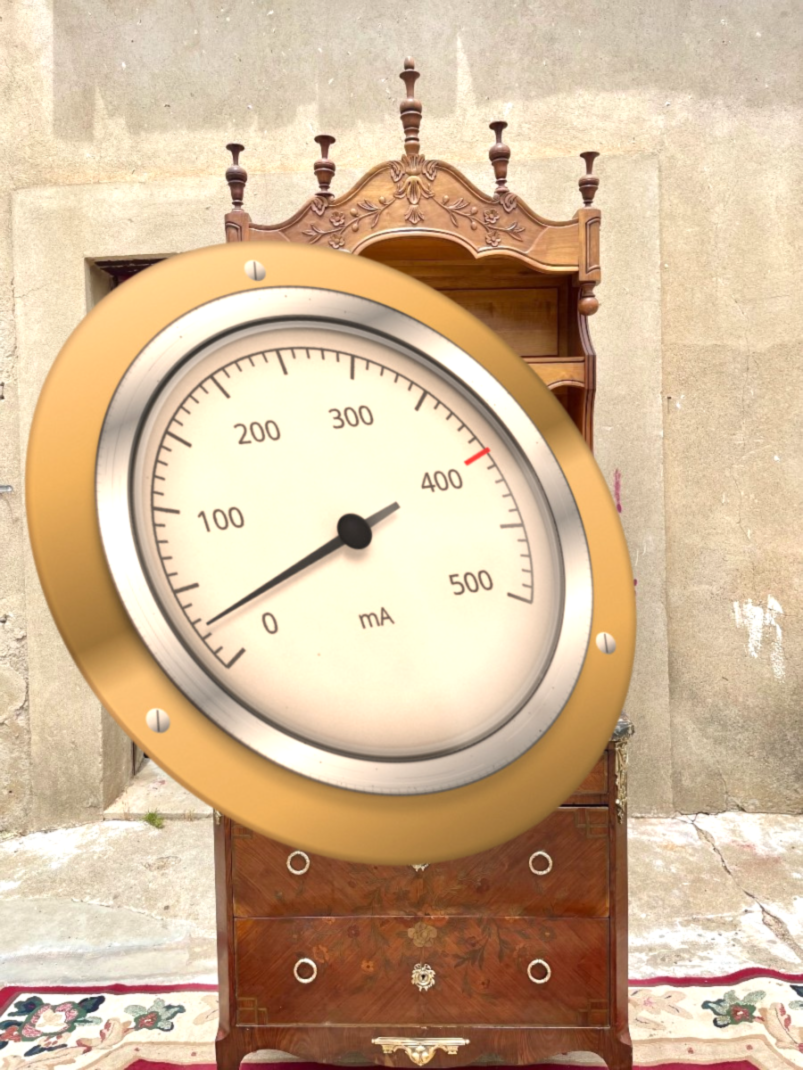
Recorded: value=25 unit=mA
